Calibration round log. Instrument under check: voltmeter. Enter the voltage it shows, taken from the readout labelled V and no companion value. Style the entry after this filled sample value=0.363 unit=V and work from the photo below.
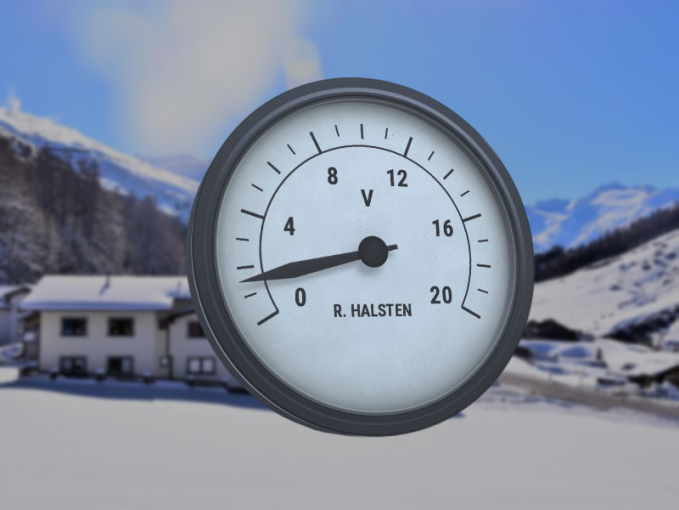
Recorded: value=1.5 unit=V
